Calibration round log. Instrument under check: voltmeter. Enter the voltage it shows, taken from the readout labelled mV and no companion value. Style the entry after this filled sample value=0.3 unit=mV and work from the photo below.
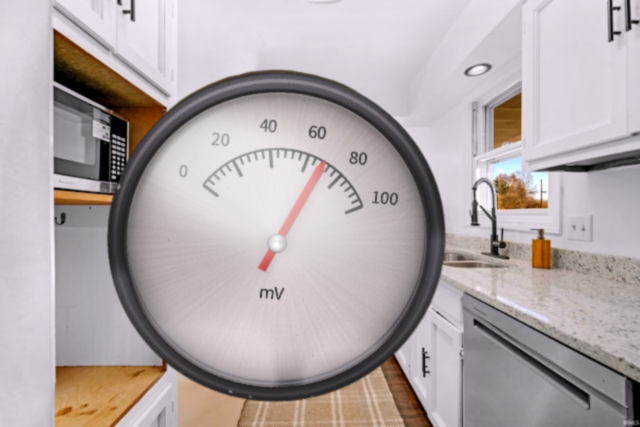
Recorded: value=68 unit=mV
